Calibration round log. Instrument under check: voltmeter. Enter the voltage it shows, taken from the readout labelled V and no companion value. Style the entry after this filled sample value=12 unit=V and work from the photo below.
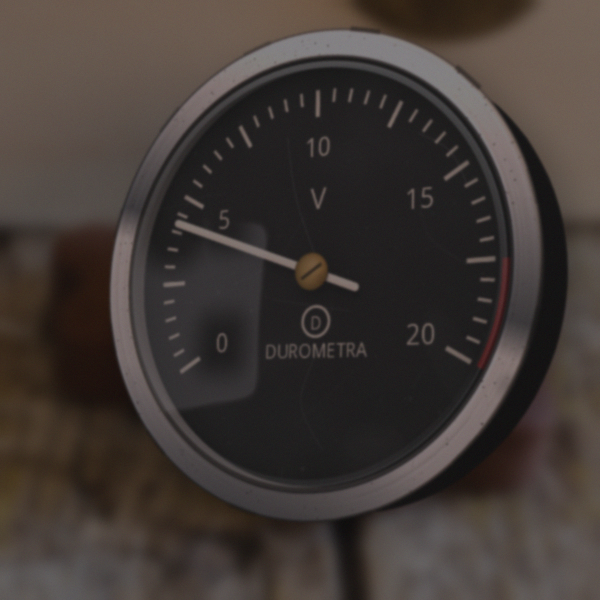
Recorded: value=4.25 unit=V
